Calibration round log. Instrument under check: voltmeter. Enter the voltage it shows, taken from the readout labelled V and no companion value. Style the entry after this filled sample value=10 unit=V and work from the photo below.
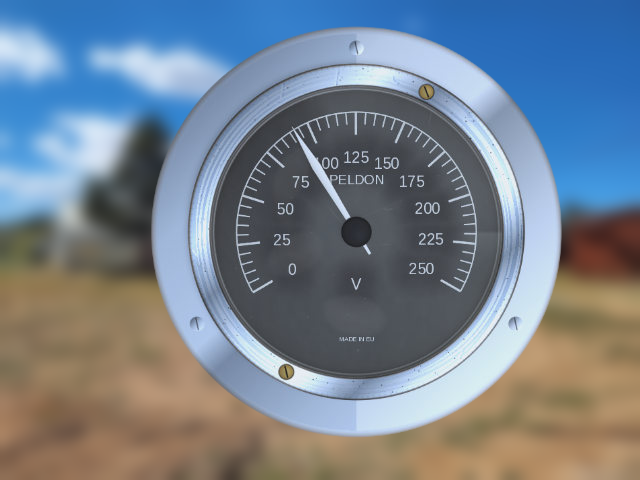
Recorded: value=92.5 unit=V
